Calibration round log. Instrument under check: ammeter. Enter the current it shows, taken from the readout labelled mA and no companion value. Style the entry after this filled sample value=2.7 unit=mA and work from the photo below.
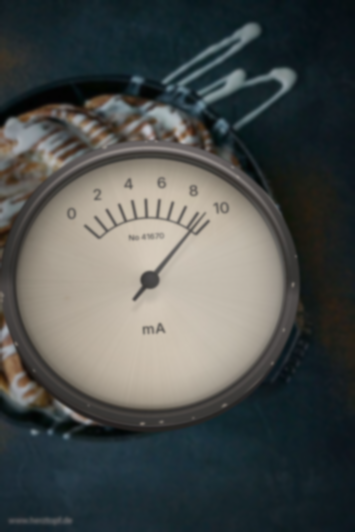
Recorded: value=9.5 unit=mA
